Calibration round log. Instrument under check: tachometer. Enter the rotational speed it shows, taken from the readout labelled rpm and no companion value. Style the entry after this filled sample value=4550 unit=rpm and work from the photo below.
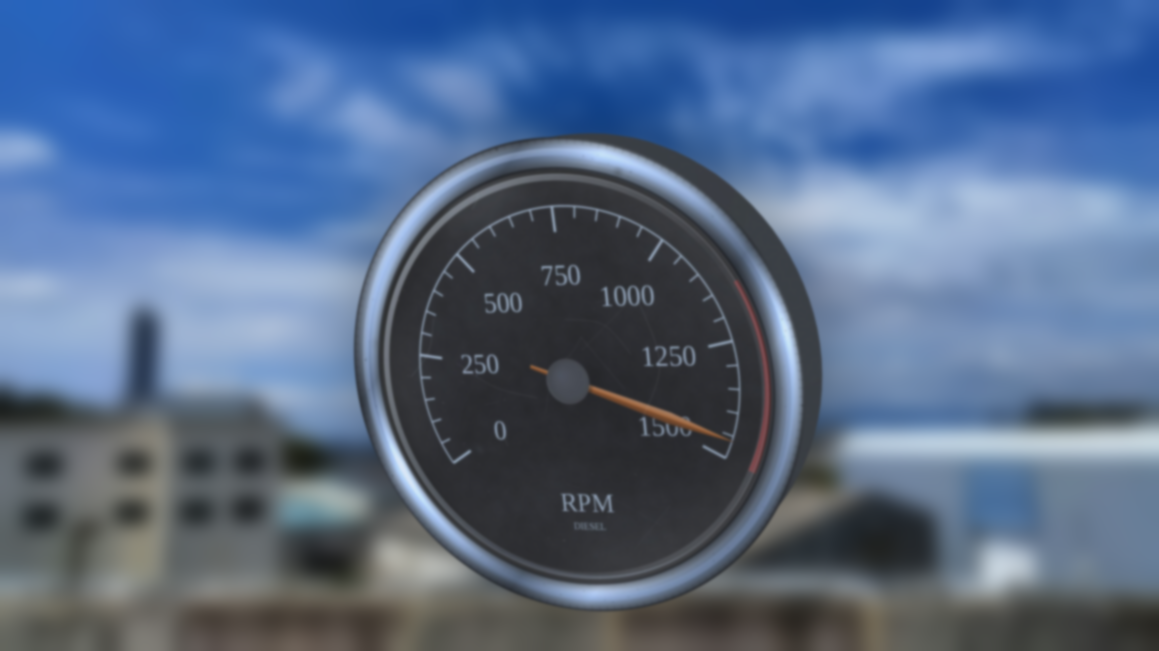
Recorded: value=1450 unit=rpm
